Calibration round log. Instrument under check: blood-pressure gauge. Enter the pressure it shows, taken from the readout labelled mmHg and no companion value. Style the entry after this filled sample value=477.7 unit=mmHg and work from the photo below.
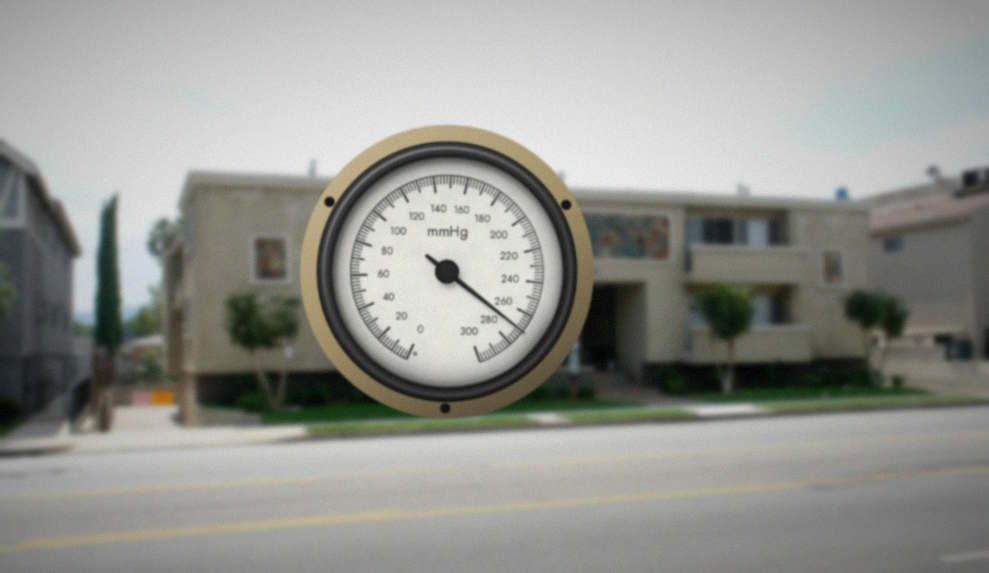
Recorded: value=270 unit=mmHg
